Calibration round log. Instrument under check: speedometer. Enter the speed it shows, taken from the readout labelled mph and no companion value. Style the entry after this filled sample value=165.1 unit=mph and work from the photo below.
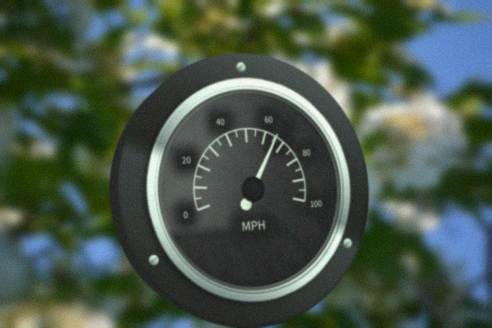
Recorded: value=65 unit=mph
